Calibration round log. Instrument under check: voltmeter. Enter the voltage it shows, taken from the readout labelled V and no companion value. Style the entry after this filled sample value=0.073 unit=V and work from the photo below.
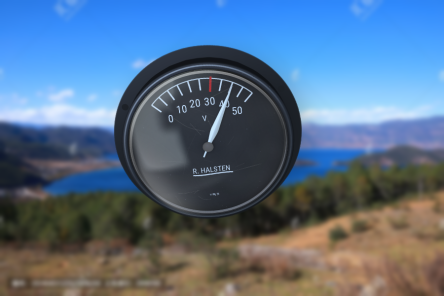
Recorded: value=40 unit=V
